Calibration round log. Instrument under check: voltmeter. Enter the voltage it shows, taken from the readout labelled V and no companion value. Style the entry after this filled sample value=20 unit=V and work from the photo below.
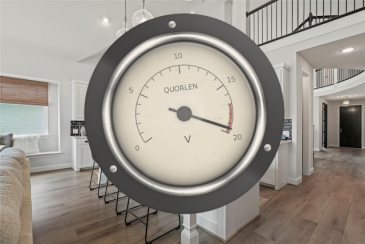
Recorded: value=19.5 unit=V
